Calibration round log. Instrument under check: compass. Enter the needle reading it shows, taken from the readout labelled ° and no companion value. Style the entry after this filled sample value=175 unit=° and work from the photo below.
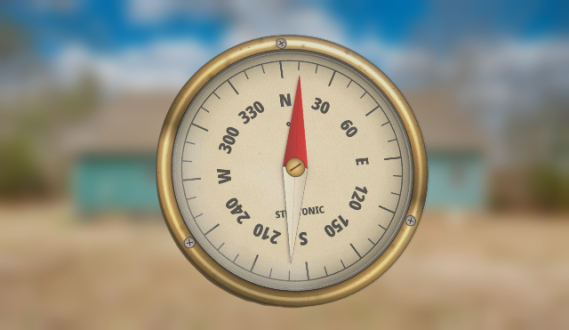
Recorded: value=10 unit=°
